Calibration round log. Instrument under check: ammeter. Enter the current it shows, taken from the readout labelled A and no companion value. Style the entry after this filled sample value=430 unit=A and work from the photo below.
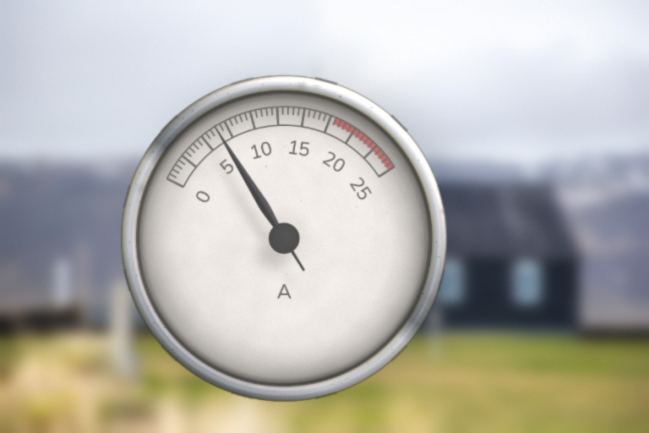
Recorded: value=6.5 unit=A
